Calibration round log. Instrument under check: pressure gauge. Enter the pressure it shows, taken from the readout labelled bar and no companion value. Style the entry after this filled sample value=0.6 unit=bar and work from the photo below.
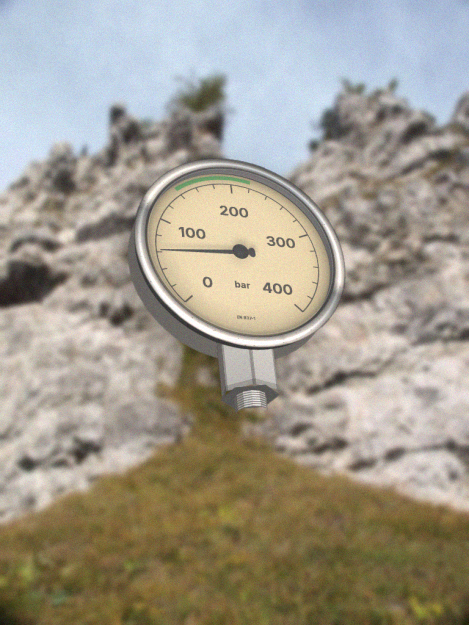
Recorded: value=60 unit=bar
